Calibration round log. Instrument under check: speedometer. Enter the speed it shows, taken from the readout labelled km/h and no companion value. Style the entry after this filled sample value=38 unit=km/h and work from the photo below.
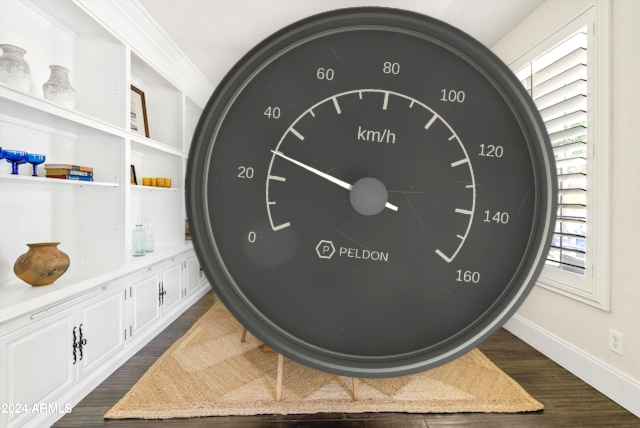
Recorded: value=30 unit=km/h
